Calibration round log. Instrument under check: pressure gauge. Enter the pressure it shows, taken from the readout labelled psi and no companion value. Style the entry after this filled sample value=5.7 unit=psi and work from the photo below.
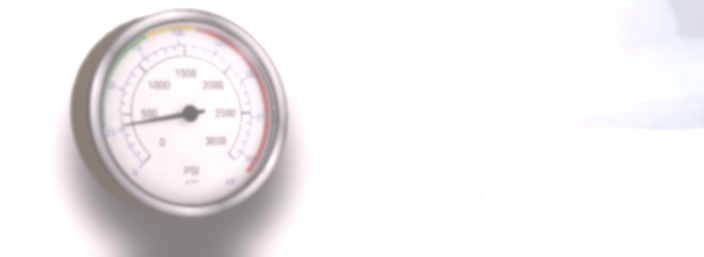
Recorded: value=400 unit=psi
